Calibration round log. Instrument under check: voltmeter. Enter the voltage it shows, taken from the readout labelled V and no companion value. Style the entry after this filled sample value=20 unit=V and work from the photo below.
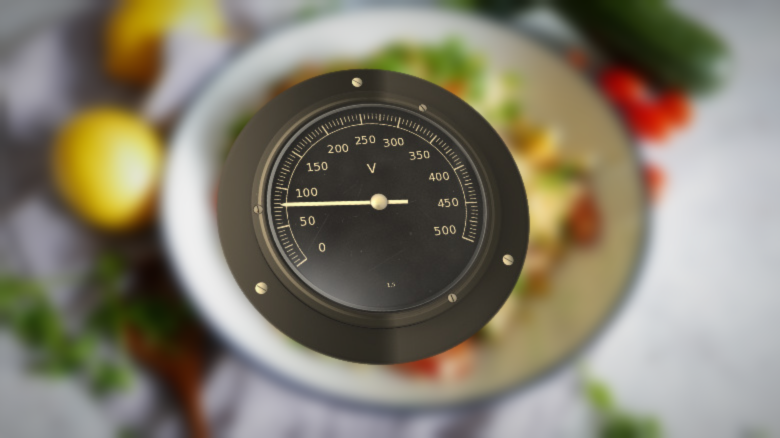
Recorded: value=75 unit=V
